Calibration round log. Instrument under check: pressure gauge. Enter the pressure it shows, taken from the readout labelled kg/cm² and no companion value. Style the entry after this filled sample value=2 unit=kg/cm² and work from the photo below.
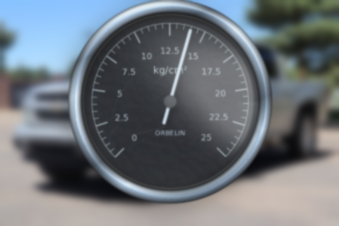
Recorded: value=14 unit=kg/cm²
